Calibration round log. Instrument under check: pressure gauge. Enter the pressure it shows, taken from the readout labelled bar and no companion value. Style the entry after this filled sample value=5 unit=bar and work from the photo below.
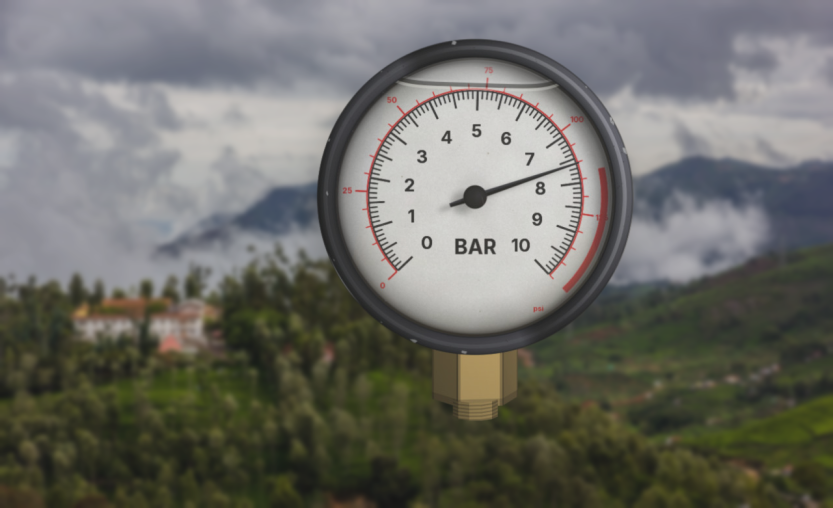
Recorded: value=7.6 unit=bar
